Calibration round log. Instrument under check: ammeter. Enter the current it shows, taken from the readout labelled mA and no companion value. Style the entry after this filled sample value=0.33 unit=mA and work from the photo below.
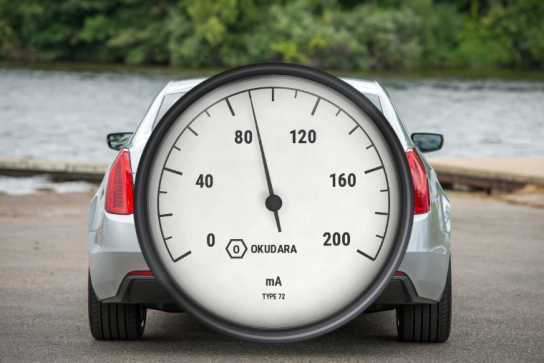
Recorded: value=90 unit=mA
